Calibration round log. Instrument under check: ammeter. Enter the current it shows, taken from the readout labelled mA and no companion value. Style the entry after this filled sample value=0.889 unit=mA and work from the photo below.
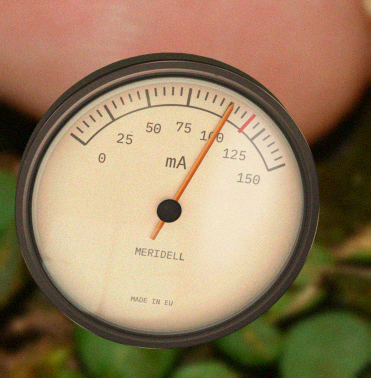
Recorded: value=100 unit=mA
